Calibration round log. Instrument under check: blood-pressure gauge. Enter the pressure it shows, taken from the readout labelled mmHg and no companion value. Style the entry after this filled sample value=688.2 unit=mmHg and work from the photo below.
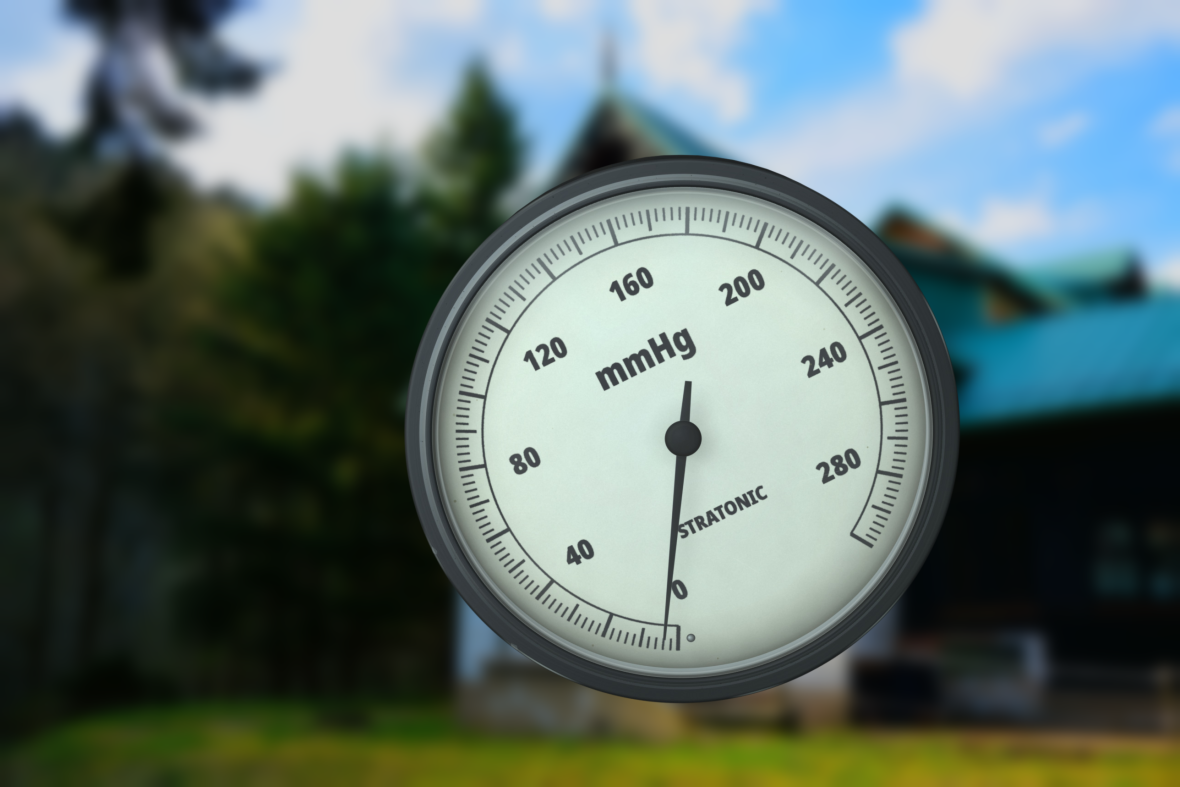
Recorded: value=4 unit=mmHg
